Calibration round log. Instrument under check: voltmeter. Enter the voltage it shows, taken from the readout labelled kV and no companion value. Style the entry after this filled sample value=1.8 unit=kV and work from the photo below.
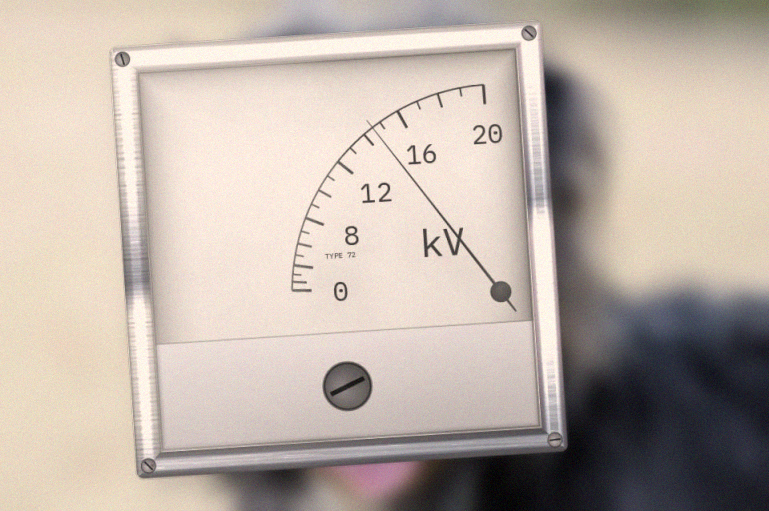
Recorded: value=14.5 unit=kV
